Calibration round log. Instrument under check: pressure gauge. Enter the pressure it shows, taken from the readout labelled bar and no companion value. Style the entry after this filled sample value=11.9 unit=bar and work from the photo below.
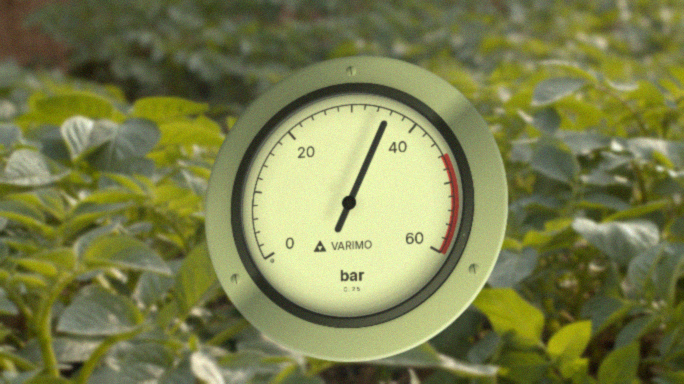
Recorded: value=36 unit=bar
